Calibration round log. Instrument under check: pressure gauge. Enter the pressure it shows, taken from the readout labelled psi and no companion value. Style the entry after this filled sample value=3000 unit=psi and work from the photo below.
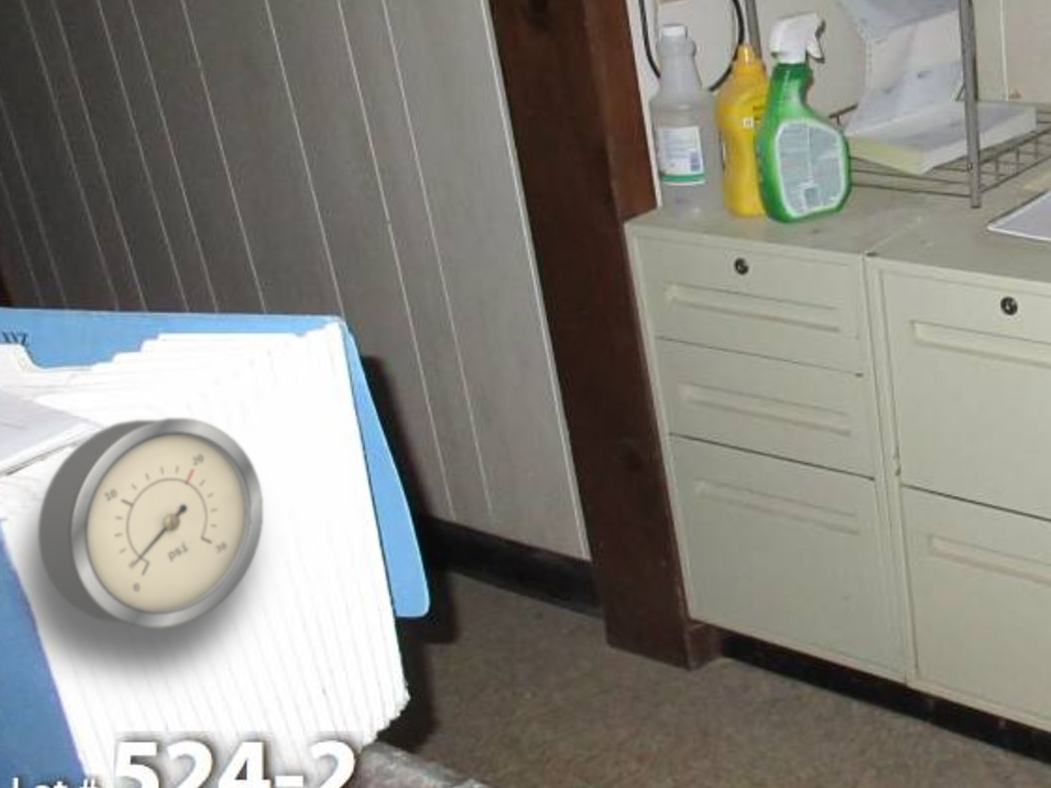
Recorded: value=2 unit=psi
